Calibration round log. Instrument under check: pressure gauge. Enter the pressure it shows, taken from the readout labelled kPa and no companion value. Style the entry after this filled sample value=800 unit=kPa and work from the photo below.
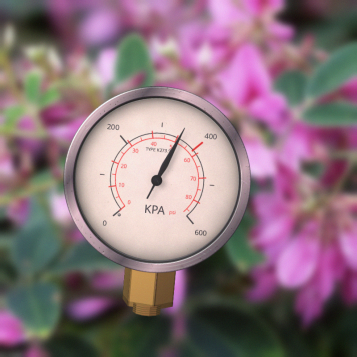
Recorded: value=350 unit=kPa
